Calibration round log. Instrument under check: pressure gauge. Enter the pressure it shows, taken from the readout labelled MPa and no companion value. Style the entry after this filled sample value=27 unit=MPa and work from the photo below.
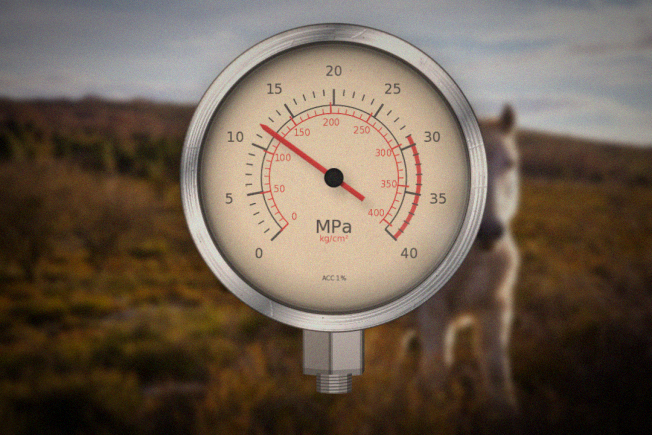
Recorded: value=12 unit=MPa
